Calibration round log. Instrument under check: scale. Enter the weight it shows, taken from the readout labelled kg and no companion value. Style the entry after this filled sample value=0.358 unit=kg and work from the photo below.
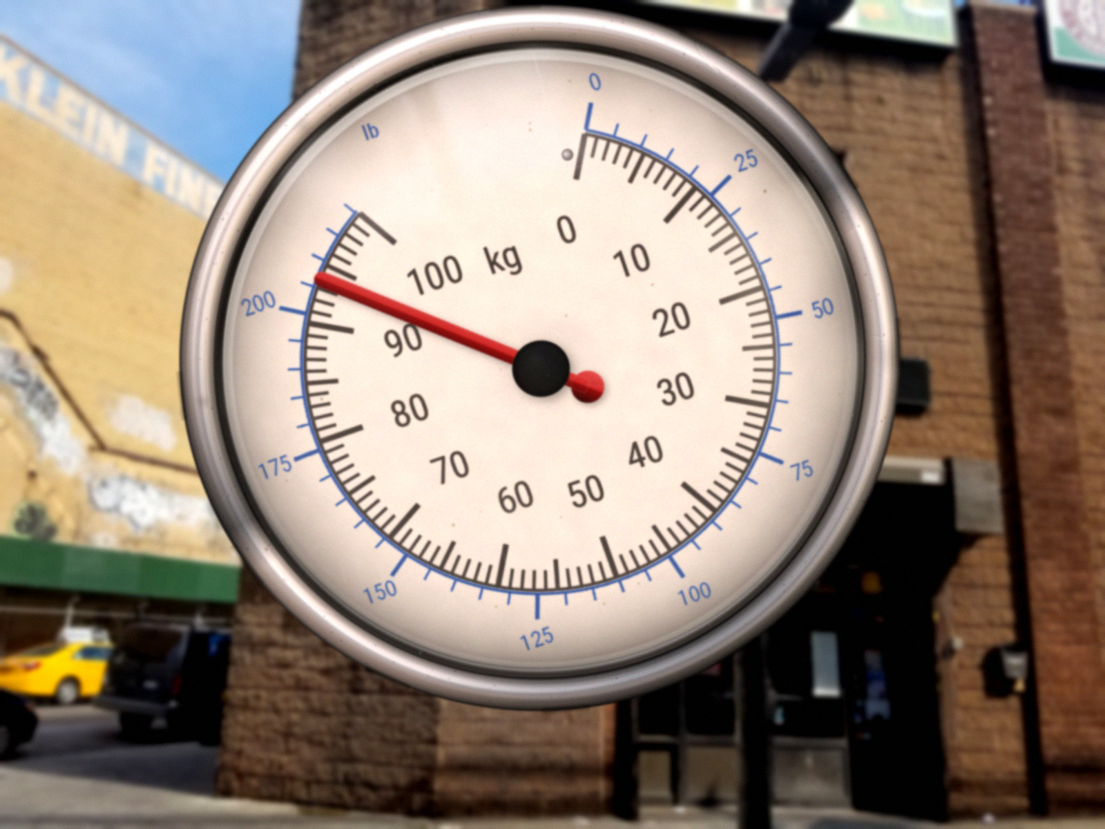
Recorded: value=94 unit=kg
